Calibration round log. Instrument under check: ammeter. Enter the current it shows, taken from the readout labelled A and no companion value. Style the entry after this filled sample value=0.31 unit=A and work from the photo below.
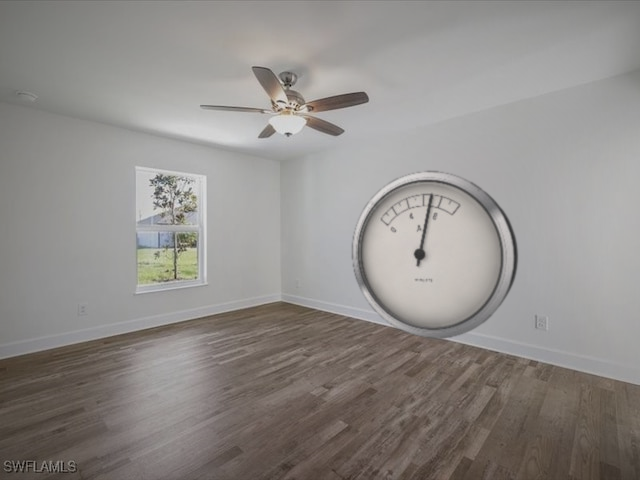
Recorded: value=7 unit=A
